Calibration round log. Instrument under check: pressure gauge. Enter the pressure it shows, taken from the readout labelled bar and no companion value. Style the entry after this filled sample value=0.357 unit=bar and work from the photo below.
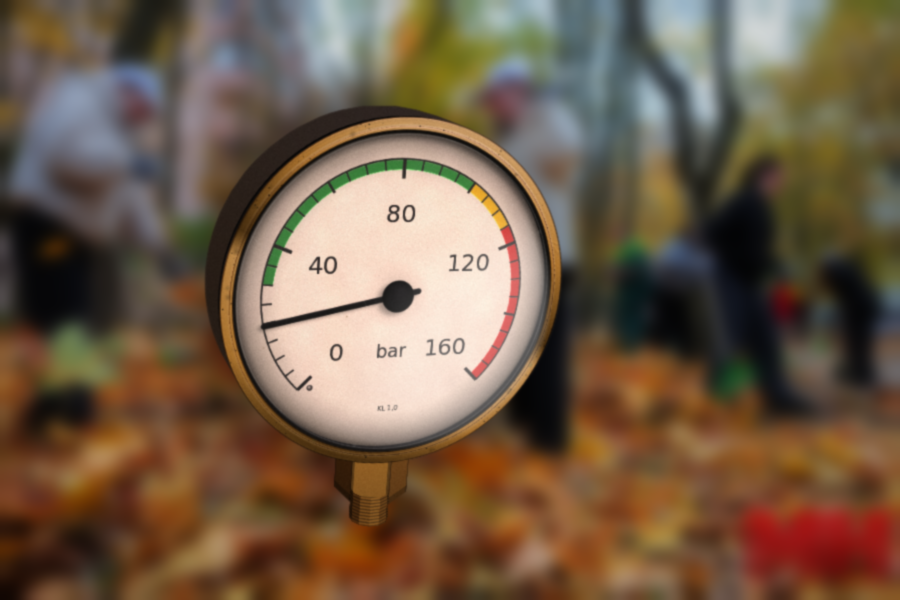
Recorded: value=20 unit=bar
